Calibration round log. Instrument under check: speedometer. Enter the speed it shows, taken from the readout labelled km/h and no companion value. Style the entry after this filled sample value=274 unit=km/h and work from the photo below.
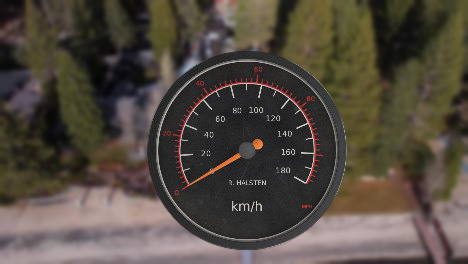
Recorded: value=0 unit=km/h
